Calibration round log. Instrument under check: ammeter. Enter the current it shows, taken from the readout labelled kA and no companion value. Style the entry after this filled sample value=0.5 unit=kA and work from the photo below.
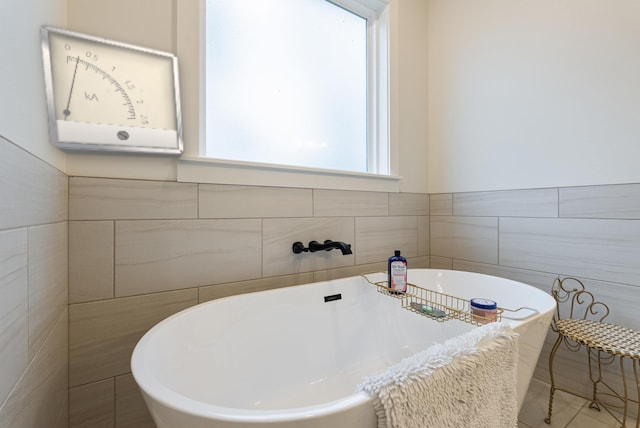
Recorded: value=0.25 unit=kA
